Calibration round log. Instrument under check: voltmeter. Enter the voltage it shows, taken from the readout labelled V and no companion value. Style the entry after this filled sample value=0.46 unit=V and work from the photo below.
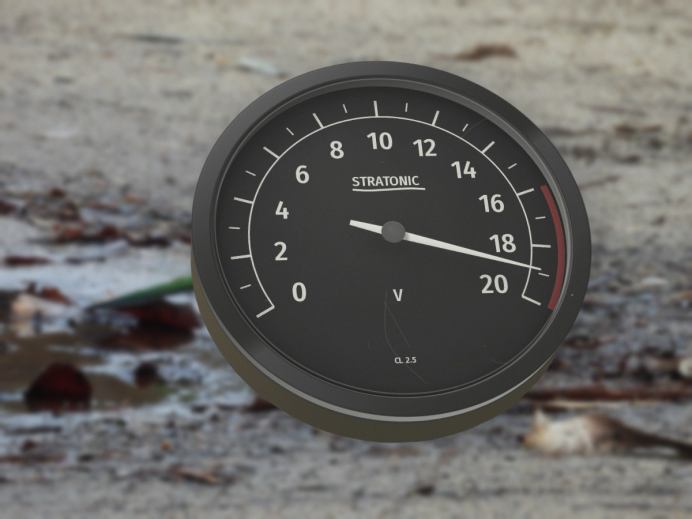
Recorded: value=19 unit=V
